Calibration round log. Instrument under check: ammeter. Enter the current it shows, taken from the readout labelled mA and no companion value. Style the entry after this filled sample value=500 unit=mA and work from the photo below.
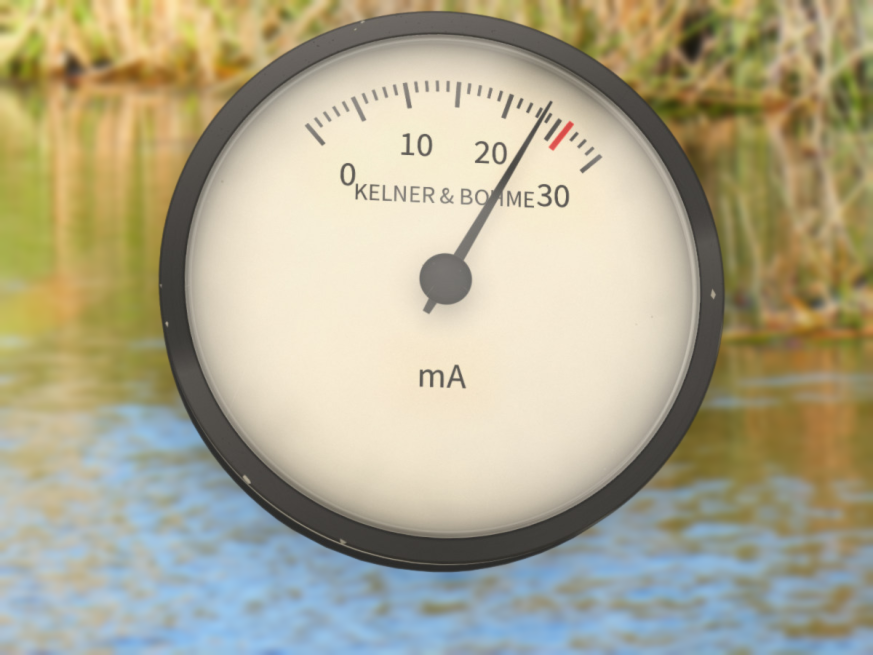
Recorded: value=23.5 unit=mA
